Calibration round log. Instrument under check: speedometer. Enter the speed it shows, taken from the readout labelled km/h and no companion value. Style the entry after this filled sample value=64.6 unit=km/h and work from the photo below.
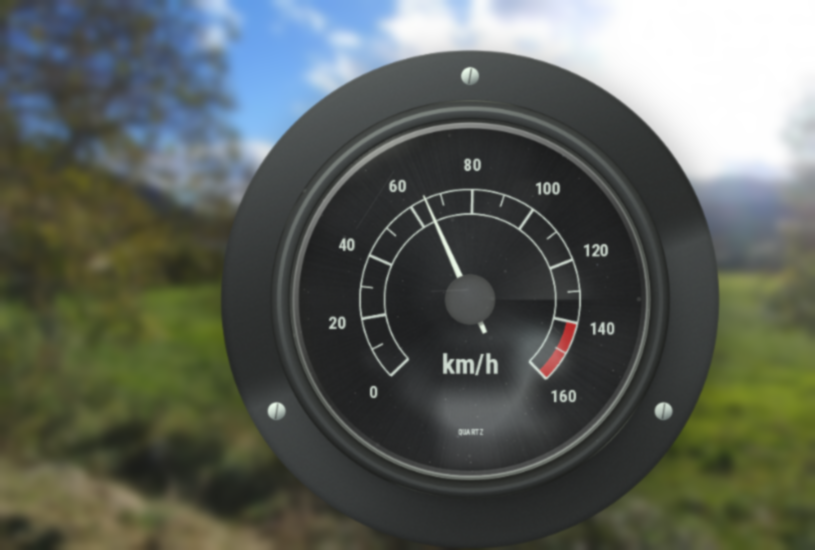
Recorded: value=65 unit=km/h
